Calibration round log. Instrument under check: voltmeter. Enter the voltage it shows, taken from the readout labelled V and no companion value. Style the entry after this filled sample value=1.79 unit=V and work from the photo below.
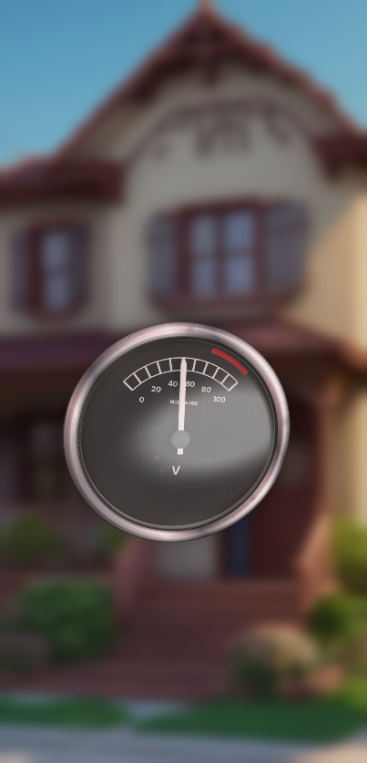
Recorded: value=50 unit=V
